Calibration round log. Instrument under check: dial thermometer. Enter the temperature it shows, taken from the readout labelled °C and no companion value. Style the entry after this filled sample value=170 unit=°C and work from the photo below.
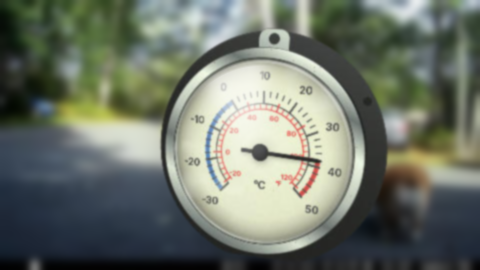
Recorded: value=38 unit=°C
